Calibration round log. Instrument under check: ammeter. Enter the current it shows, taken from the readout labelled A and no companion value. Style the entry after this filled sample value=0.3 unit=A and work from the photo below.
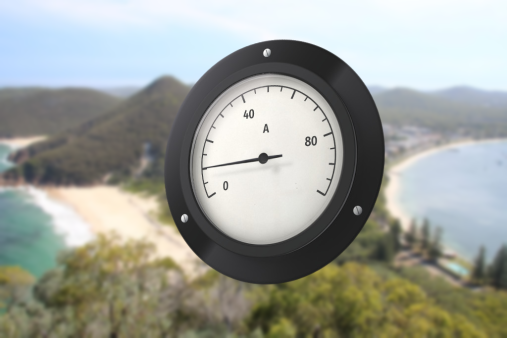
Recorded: value=10 unit=A
